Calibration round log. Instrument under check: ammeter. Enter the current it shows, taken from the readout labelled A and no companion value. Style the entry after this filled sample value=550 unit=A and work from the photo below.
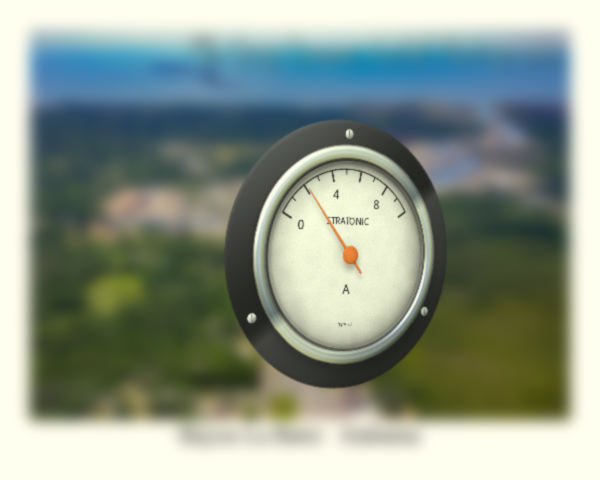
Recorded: value=2 unit=A
